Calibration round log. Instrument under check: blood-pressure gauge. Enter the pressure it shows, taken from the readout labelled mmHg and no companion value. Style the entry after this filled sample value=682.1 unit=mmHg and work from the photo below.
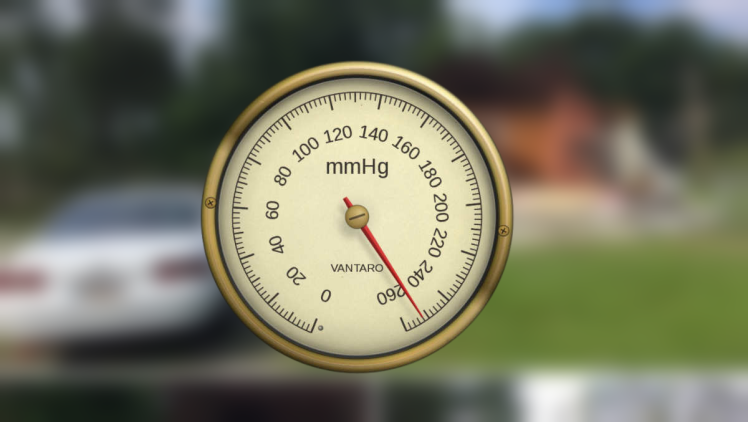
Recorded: value=252 unit=mmHg
